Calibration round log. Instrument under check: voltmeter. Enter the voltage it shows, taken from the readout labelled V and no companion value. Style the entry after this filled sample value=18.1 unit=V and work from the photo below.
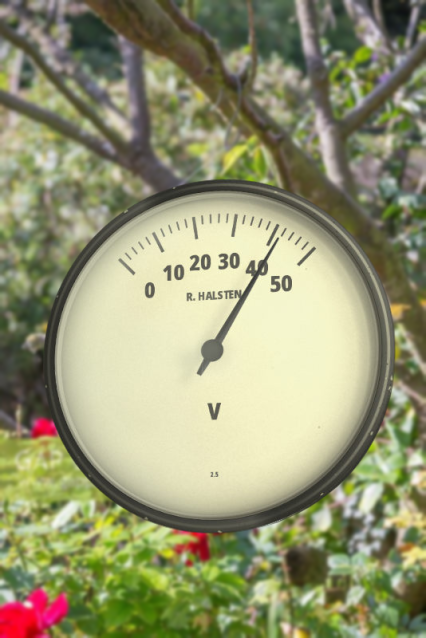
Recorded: value=42 unit=V
